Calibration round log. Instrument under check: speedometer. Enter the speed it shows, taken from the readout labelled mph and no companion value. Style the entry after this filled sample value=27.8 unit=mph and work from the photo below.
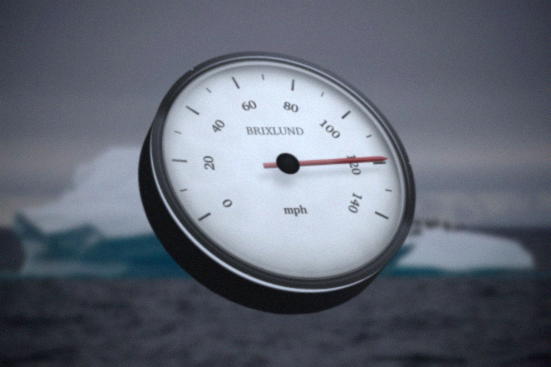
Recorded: value=120 unit=mph
